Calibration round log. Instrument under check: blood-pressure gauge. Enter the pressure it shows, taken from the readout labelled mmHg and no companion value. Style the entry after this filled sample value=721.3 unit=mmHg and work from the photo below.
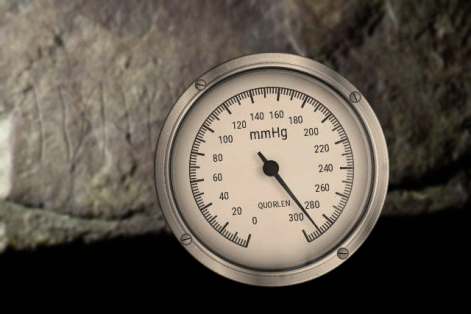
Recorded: value=290 unit=mmHg
